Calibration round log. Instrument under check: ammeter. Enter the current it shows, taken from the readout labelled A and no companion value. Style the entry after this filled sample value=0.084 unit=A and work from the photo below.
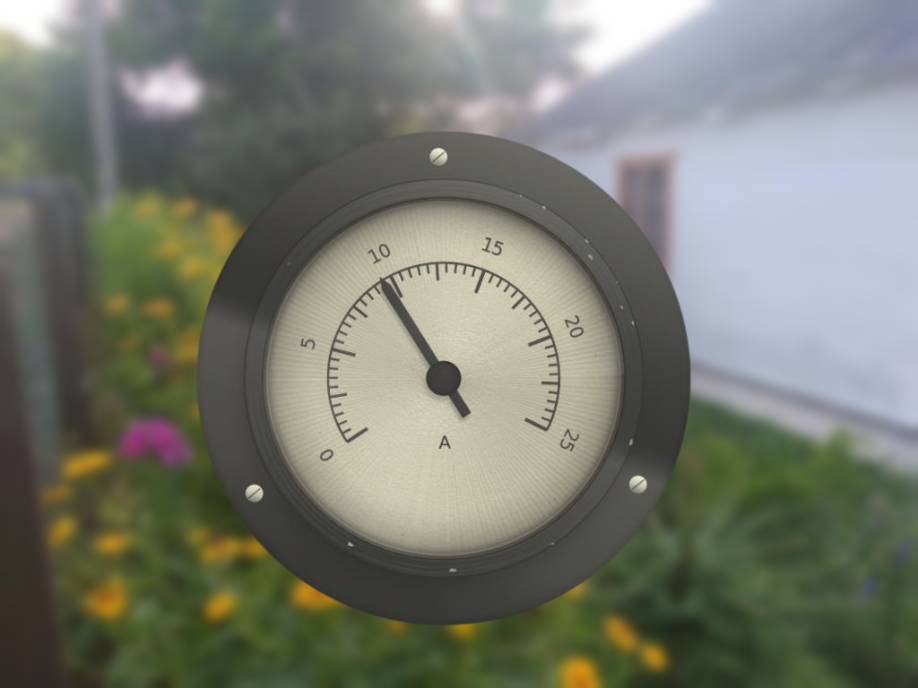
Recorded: value=9.5 unit=A
